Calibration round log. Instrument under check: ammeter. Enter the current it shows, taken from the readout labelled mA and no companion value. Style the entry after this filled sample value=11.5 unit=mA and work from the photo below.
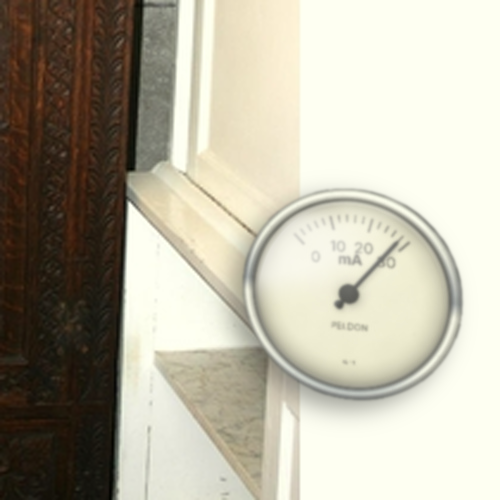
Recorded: value=28 unit=mA
